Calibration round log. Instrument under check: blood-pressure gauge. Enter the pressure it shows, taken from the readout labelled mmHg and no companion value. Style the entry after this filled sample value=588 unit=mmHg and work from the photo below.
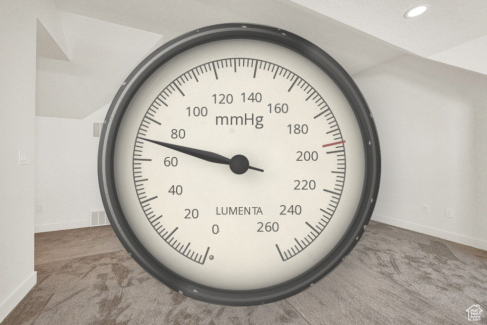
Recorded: value=70 unit=mmHg
